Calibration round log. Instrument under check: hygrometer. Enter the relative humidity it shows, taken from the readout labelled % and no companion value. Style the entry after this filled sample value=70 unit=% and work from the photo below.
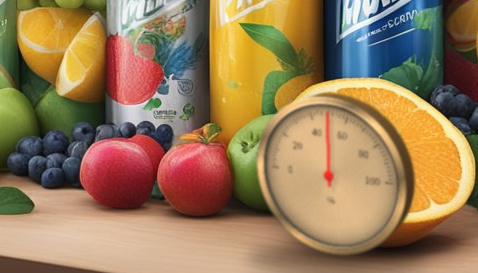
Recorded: value=50 unit=%
